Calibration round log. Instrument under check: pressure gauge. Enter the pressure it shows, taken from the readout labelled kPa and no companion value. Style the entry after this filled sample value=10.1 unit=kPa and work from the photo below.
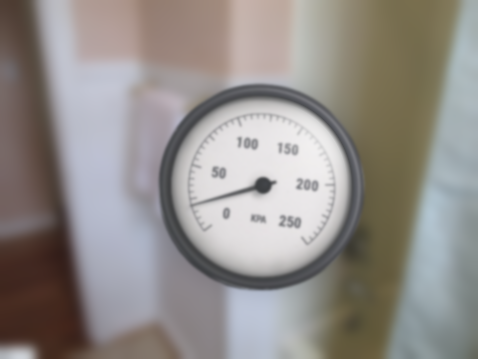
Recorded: value=20 unit=kPa
